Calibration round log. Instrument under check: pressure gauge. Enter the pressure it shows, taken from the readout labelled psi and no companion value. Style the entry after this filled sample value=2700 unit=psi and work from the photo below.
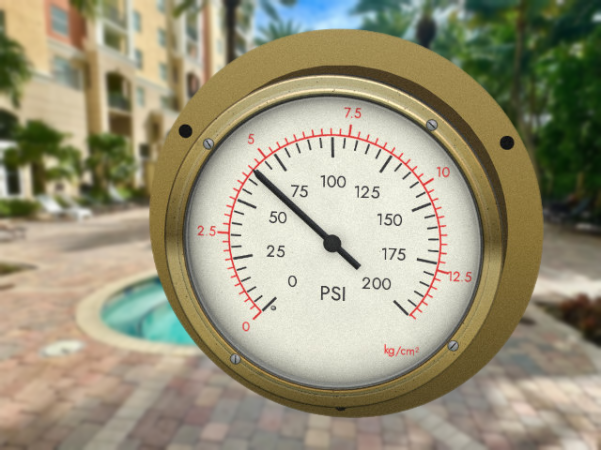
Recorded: value=65 unit=psi
